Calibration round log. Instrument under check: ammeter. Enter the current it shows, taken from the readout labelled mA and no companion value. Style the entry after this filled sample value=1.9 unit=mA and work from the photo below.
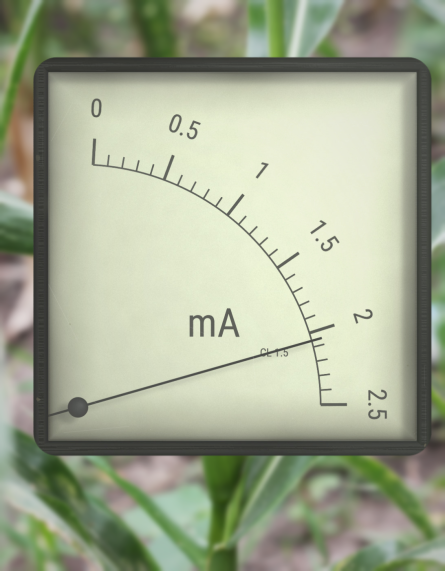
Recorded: value=2.05 unit=mA
